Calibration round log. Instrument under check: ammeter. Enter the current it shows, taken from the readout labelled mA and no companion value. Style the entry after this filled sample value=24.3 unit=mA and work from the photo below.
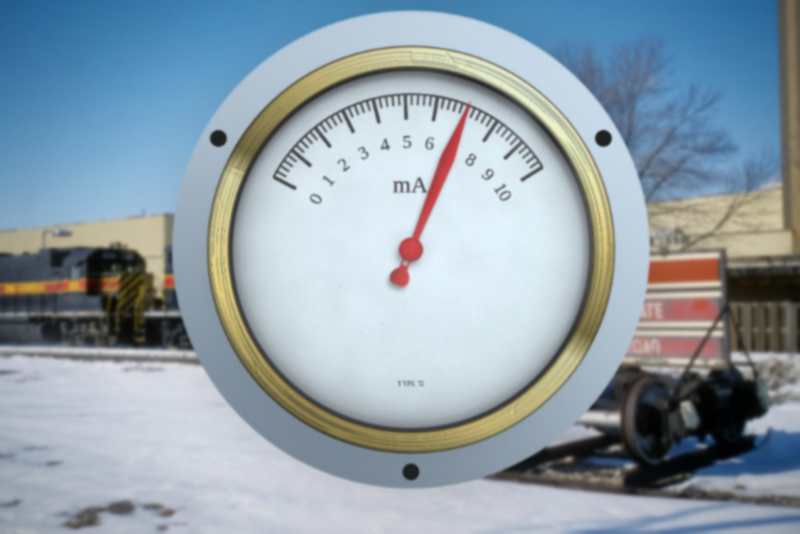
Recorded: value=7 unit=mA
